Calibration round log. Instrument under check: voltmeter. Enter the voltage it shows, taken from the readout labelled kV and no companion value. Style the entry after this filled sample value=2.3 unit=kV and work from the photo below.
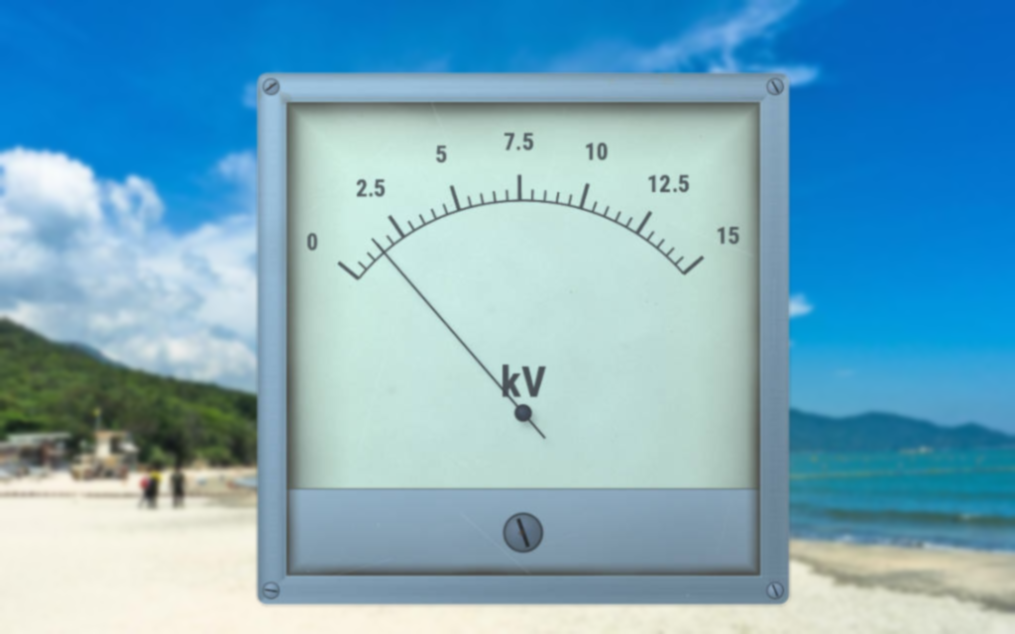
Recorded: value=1.5 unit=kV
